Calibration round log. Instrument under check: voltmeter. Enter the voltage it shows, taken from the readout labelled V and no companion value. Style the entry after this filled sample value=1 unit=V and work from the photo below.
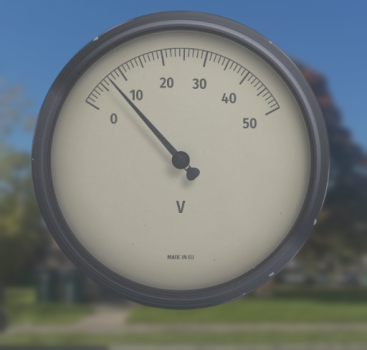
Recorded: value=7 unit=V
